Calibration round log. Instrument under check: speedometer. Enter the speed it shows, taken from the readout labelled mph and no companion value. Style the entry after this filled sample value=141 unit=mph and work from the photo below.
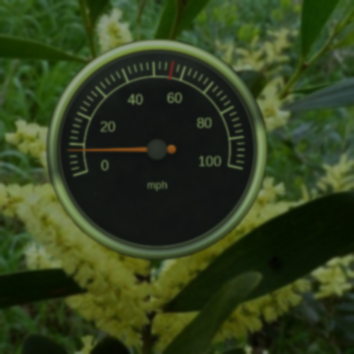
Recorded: value=8 unit=mph
